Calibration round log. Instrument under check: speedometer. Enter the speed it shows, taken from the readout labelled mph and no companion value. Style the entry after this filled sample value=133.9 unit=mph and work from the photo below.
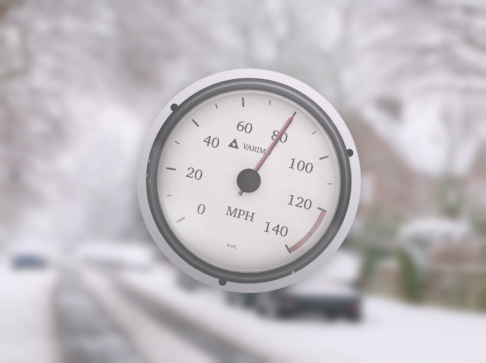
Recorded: value=80 unit=mph
